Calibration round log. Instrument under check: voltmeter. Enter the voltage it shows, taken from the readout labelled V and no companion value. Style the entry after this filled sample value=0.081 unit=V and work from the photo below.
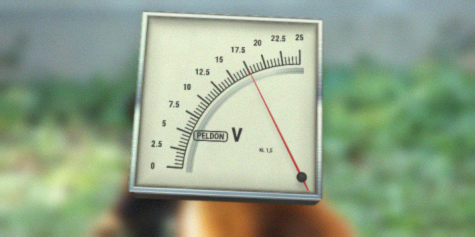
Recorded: value=17.5 unit=V
